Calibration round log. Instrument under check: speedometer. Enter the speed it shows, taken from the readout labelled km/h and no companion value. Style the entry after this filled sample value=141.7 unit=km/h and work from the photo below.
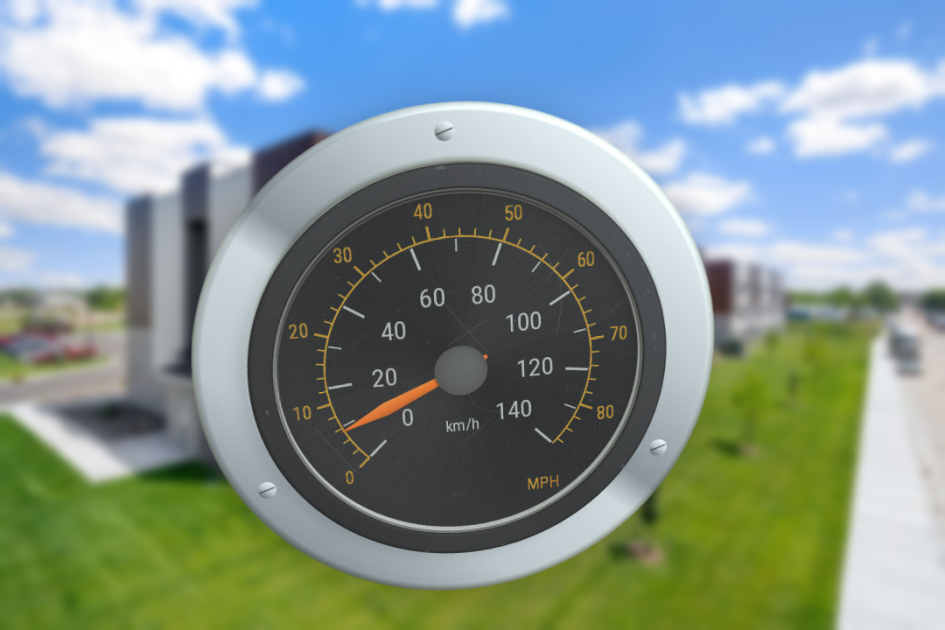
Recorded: value=10 unit=km/h
